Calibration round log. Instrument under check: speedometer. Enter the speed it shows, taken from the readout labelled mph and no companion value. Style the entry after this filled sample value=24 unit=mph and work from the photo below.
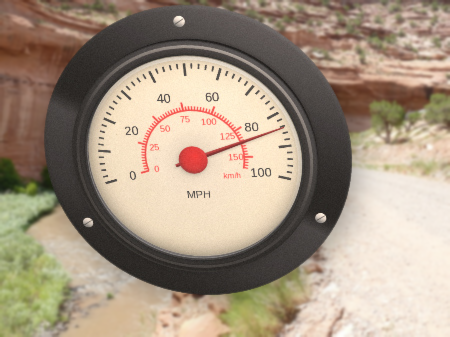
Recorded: value=84 unit=mph
